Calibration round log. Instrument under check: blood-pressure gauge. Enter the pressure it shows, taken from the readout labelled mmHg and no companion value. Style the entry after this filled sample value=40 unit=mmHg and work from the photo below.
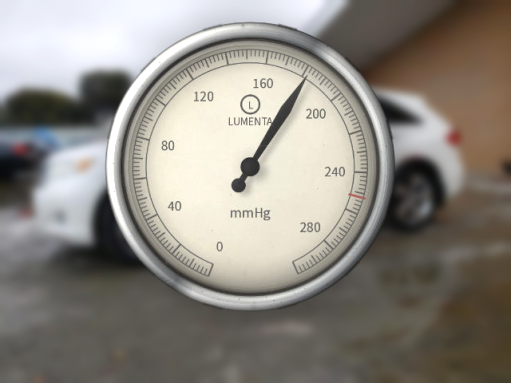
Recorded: value=182 unit=mmHg
